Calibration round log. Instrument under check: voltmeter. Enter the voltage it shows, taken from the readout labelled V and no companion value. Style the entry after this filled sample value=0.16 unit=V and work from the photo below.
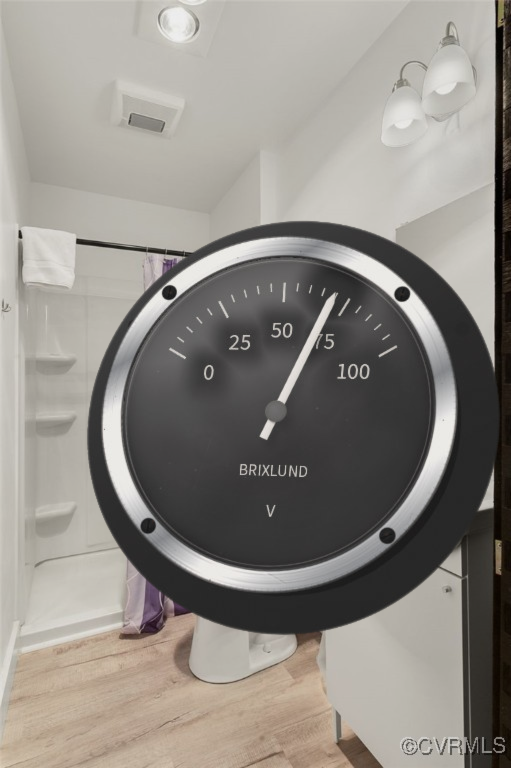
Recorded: value=70 unit=V
